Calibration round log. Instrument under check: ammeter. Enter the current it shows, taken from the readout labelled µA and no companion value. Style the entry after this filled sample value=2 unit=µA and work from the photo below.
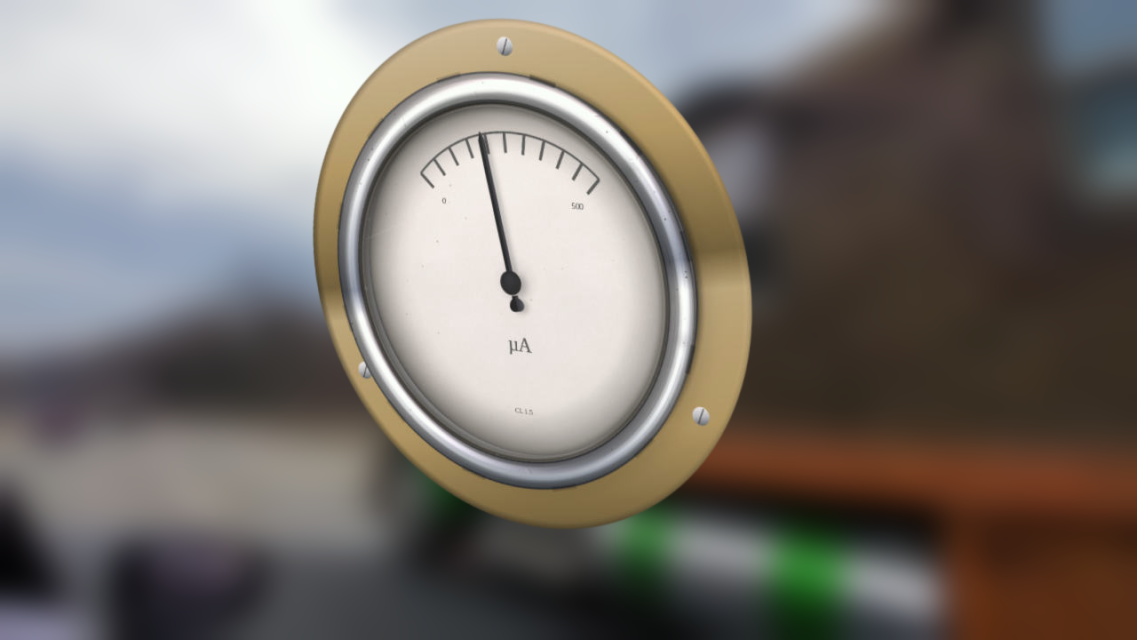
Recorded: value=200 unit=µA
